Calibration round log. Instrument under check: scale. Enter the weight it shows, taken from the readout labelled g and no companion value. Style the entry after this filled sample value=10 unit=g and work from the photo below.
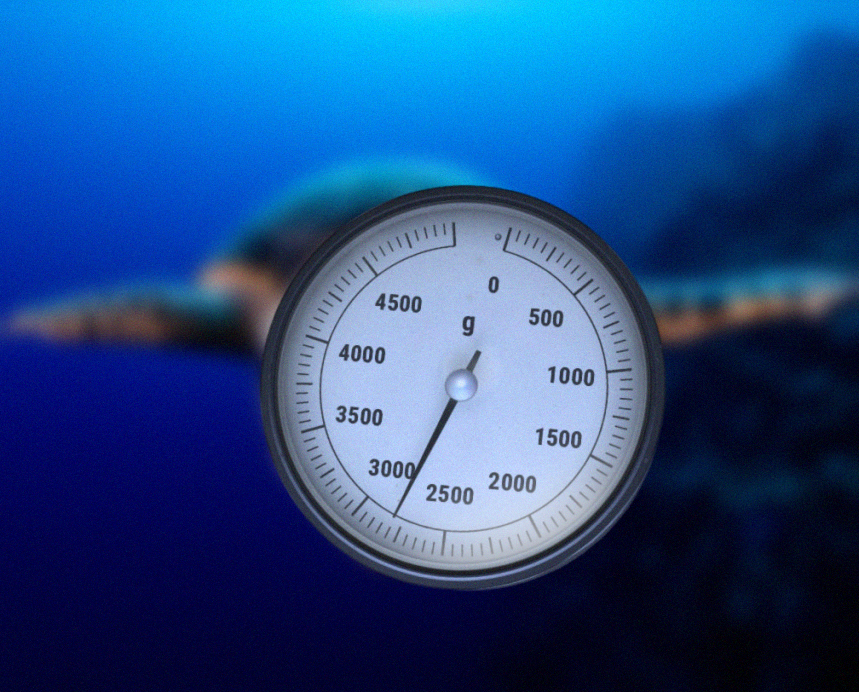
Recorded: value=2800 unit=g
